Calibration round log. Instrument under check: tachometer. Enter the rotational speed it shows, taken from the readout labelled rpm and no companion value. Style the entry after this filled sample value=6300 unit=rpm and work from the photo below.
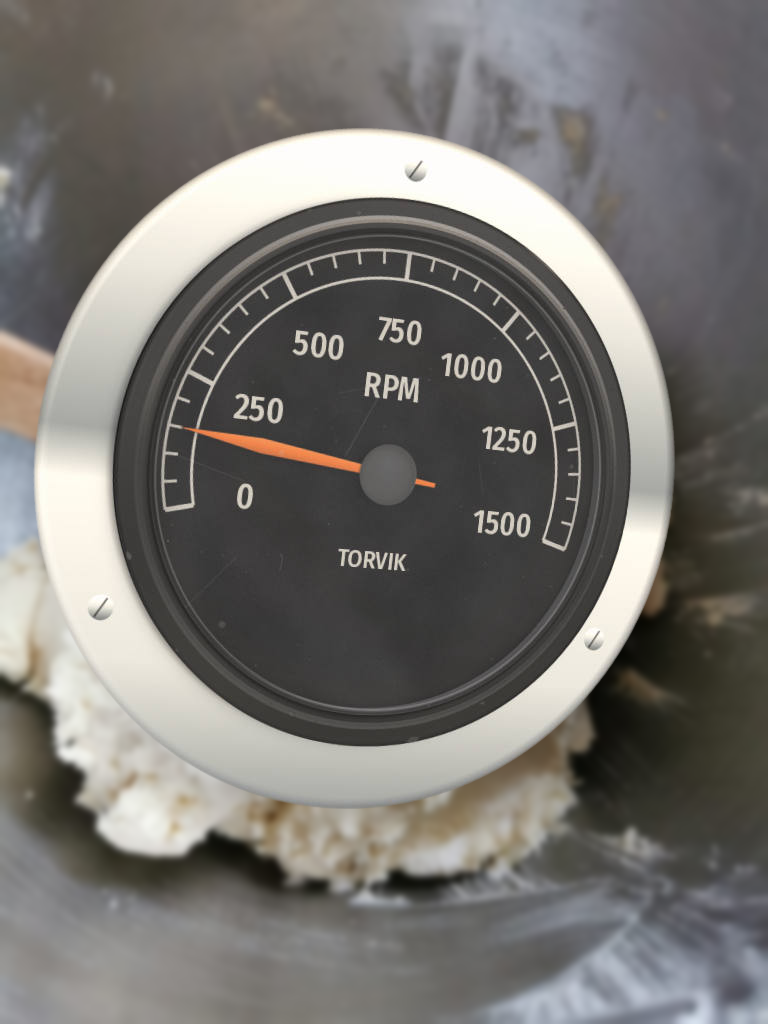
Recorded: value=150 unit=rpm
